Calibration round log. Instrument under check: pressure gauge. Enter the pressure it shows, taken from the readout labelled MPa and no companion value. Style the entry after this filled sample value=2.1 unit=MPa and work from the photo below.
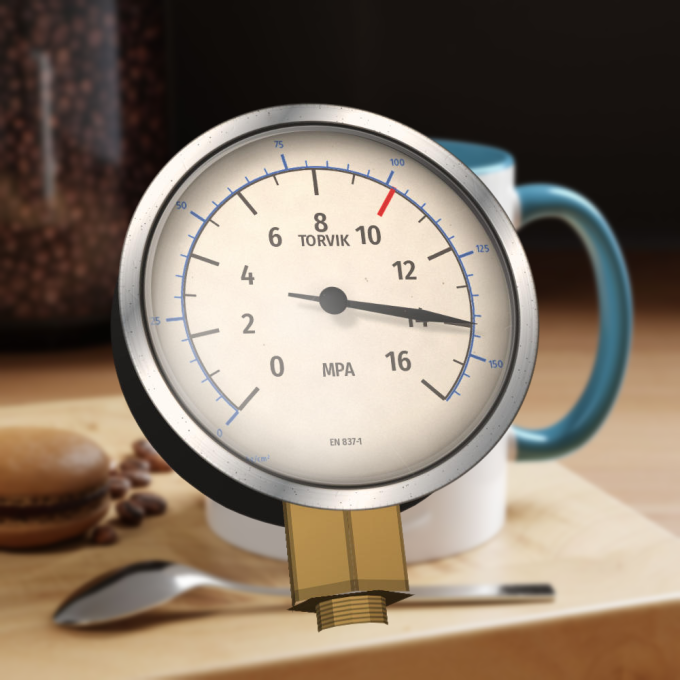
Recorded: value=14 unit=MPa
